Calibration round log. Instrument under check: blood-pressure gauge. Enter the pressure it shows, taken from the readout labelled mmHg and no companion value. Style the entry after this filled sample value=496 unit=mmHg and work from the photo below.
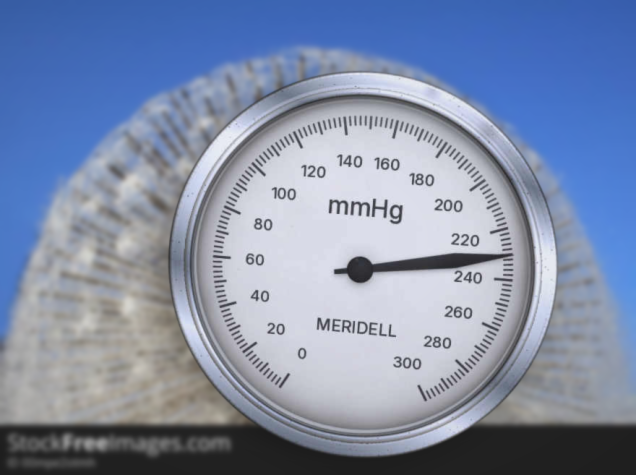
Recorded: value=230 unit=mmHg
